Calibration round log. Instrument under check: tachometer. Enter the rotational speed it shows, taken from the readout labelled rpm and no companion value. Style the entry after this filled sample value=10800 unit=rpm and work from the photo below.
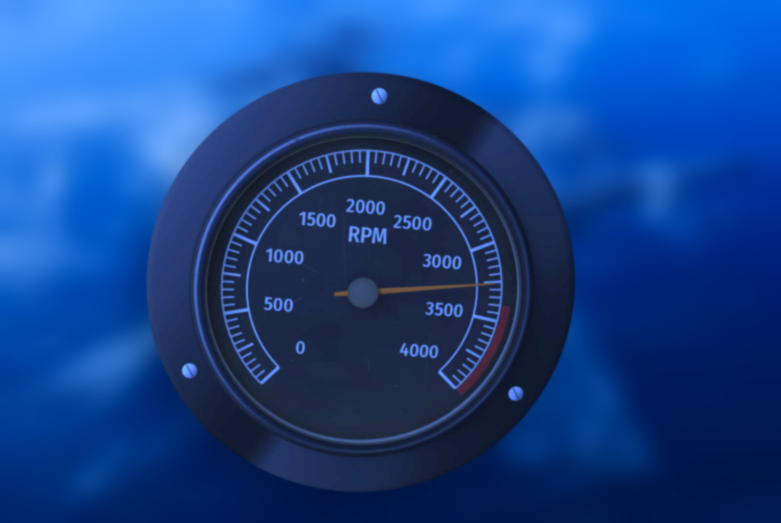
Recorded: value=3250 unit=rpm
